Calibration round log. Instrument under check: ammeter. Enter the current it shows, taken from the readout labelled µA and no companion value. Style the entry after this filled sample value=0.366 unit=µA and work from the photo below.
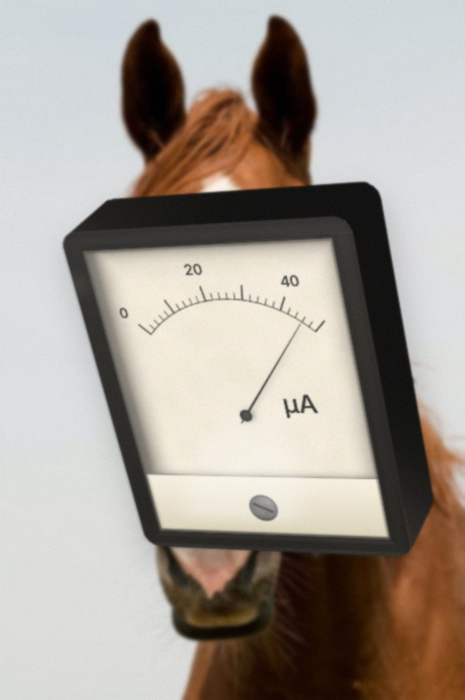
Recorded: value=46 unit=µA
